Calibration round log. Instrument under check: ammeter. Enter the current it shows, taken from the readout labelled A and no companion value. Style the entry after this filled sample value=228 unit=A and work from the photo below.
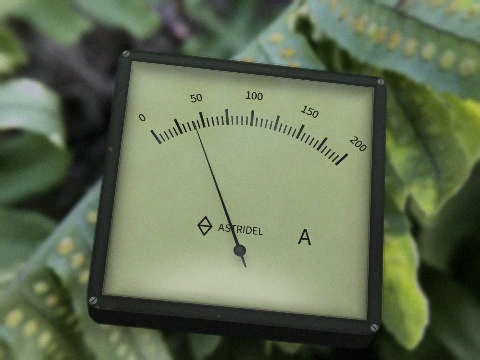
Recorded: value=40 unit=A
